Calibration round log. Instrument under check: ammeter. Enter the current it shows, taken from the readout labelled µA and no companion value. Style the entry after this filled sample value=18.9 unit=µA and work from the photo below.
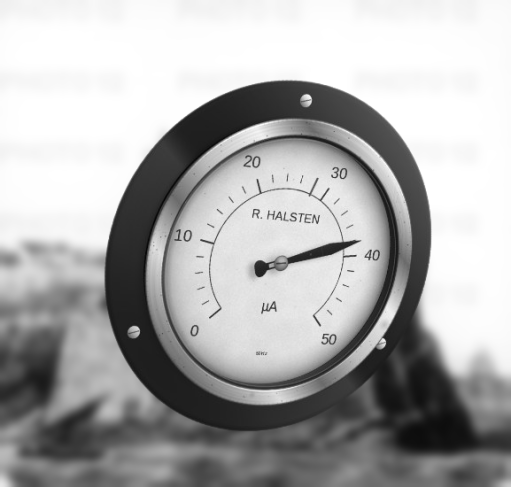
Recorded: value=38 unit=µA
